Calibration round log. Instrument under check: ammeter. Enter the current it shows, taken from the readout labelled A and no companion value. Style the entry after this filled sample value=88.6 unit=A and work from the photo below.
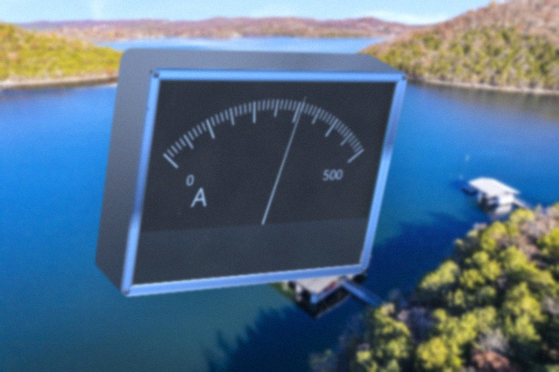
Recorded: value=300 unit=A
